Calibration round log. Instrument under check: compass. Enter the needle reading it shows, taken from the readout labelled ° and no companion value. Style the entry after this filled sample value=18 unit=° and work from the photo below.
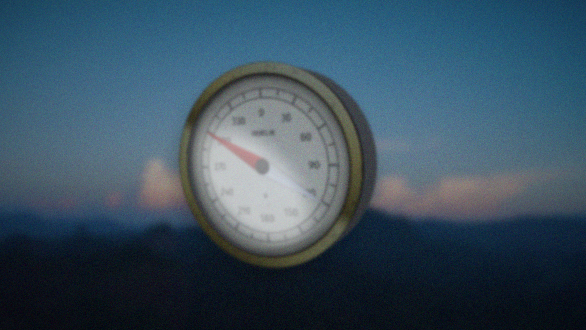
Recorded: value=300 unit=°
